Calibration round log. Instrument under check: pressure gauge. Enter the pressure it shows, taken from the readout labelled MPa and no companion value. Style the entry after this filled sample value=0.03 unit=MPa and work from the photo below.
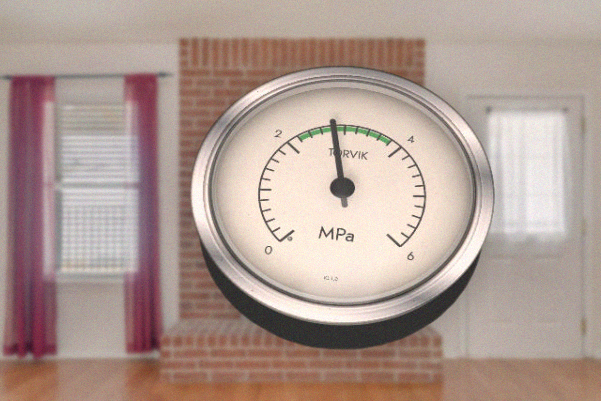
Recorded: value=2.8 unit=MPa
